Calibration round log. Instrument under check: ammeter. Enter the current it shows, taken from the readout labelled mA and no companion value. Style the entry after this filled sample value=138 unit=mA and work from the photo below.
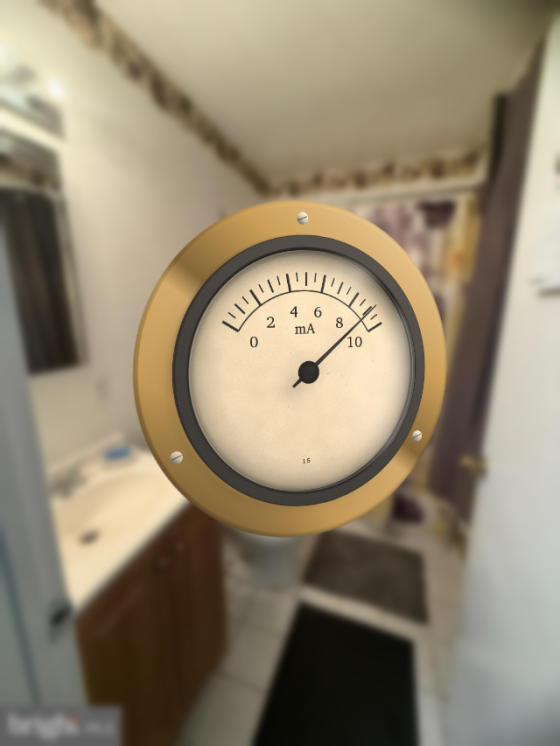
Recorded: value=9 unit=mA
